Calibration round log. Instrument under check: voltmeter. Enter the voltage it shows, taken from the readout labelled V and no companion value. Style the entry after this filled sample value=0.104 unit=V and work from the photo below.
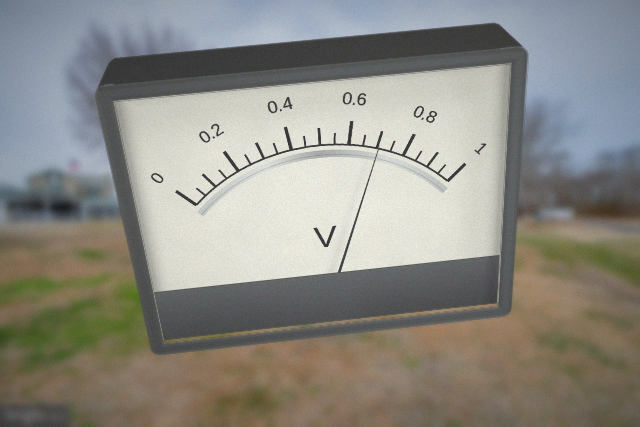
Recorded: value=0.7 unit=V
